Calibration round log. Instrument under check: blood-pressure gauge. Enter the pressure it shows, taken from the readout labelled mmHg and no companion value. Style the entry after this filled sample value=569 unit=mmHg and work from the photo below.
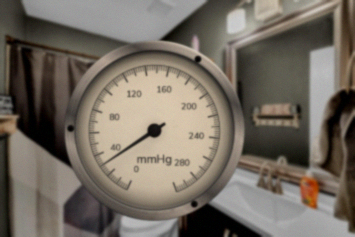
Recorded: value=30 unit=mmHg
